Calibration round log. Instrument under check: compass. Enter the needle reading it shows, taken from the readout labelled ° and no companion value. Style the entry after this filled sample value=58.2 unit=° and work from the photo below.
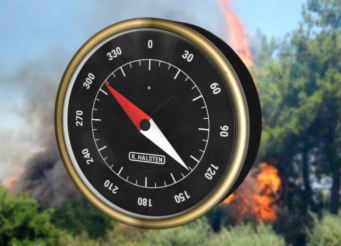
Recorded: value=310 unit=°
